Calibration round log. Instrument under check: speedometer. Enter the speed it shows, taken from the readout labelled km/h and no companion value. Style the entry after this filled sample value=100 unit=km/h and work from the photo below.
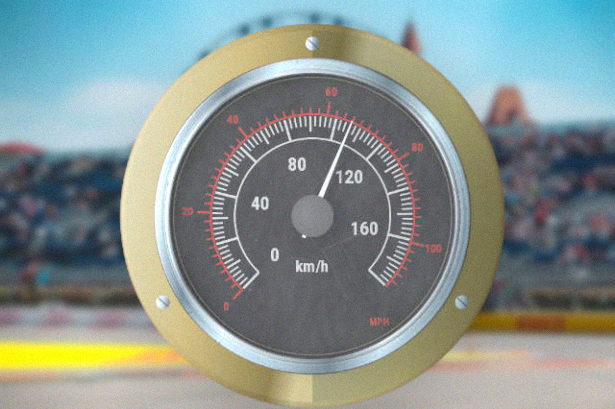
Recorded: value=106 unit=km/h
